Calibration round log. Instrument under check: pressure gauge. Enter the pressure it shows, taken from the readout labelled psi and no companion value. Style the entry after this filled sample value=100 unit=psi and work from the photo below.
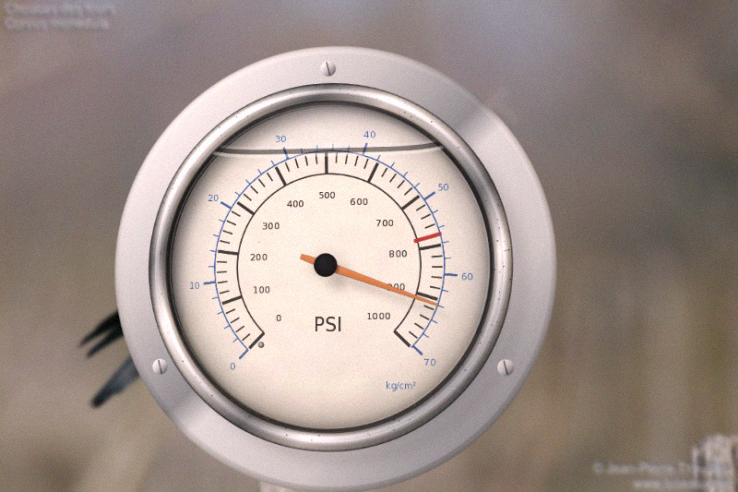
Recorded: value=910 unit=psi
